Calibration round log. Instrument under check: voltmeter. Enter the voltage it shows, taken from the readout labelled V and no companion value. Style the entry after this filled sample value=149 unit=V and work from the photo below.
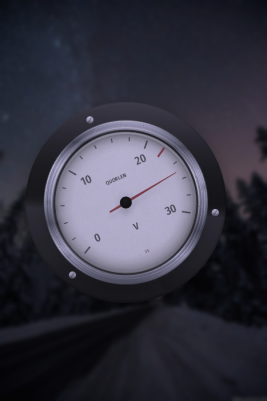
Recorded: value=25 unit=V
